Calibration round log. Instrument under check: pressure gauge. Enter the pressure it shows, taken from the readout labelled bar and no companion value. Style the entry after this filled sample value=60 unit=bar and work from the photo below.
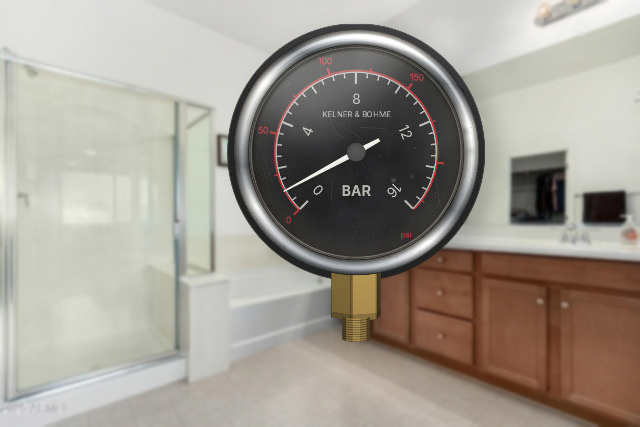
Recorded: value=1 unit=bar
